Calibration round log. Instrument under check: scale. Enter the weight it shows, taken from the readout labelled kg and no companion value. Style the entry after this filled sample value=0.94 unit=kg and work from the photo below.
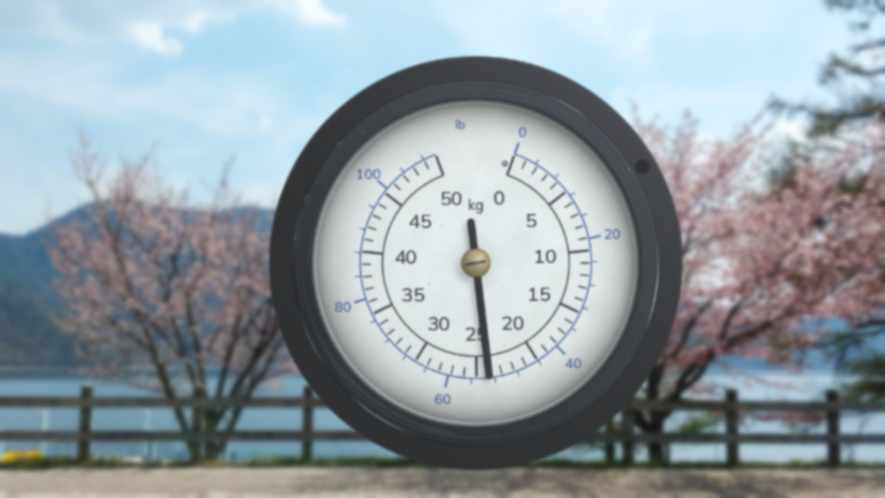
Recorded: value=24 unit=kg
